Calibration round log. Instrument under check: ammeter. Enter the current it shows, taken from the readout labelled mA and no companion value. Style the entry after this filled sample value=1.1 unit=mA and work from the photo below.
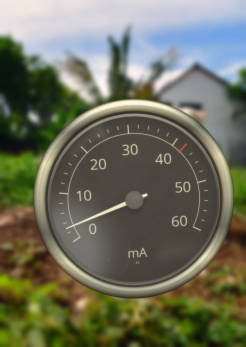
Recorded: value=3 unit=mA
